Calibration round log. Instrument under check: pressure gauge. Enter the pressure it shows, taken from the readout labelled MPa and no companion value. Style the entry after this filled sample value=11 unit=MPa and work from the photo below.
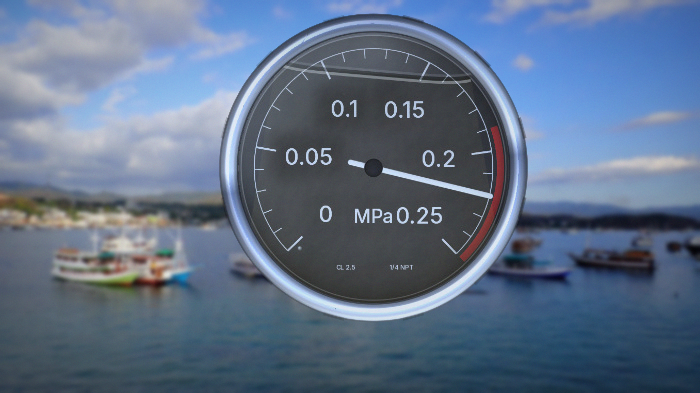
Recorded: value=0.22 unit=MPa
